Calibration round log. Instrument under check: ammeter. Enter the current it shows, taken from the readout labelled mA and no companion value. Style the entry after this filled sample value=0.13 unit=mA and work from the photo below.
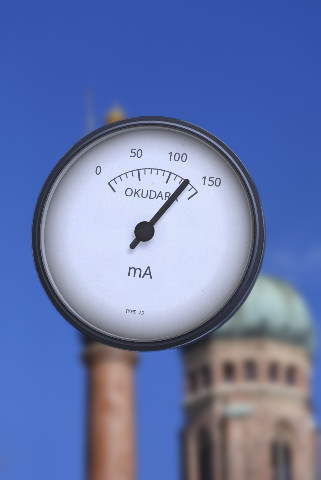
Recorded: value=130 unit=mA
